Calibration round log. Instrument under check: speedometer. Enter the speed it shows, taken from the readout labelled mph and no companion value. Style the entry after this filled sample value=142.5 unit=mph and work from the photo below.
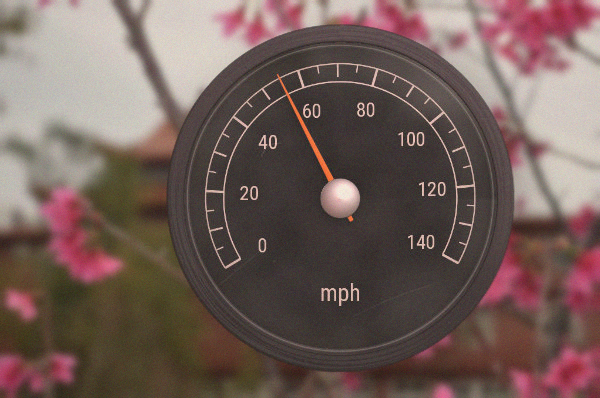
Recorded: value=55 unit=mph
